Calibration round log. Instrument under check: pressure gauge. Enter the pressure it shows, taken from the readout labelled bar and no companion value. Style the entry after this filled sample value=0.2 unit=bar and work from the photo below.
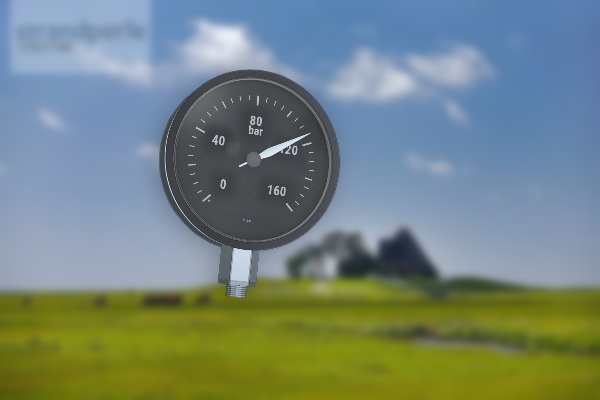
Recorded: value=115 unit=bar
